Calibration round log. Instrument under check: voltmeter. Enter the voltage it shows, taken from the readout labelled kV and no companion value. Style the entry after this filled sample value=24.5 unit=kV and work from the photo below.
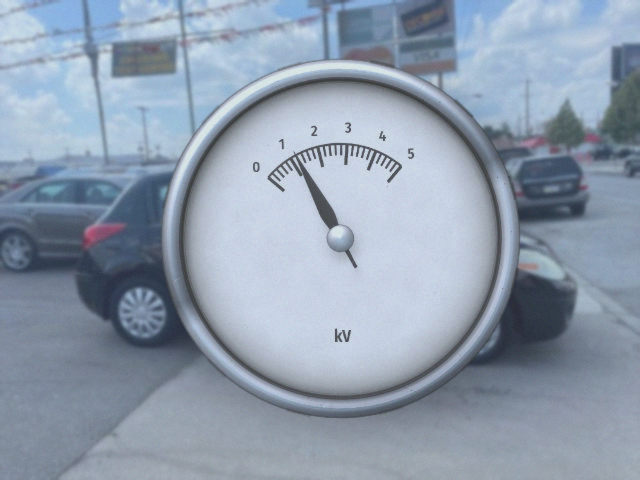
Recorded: value=1.2 unit=kV
